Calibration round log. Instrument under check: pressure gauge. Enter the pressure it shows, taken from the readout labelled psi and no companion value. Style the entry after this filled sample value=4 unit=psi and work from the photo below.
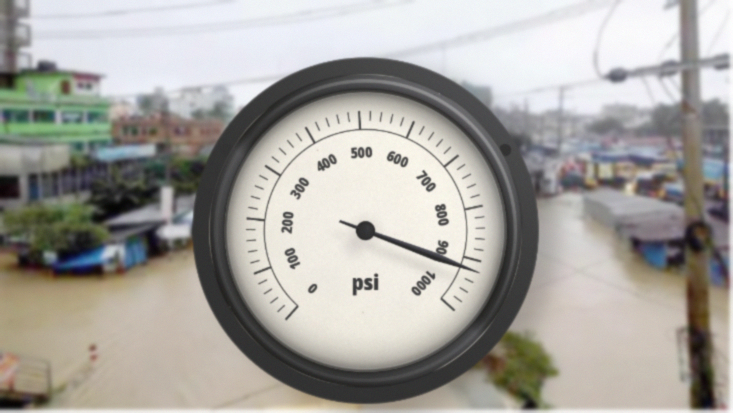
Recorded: value=920 unit=psi
